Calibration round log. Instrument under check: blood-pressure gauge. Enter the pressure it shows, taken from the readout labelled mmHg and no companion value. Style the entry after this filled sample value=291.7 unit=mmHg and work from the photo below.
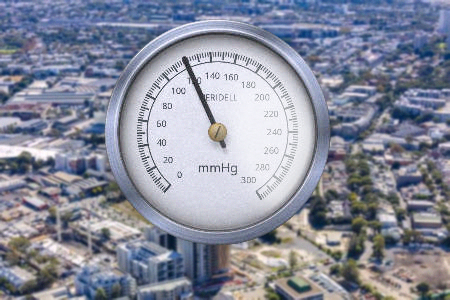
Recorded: value=120 unit=mmHg
